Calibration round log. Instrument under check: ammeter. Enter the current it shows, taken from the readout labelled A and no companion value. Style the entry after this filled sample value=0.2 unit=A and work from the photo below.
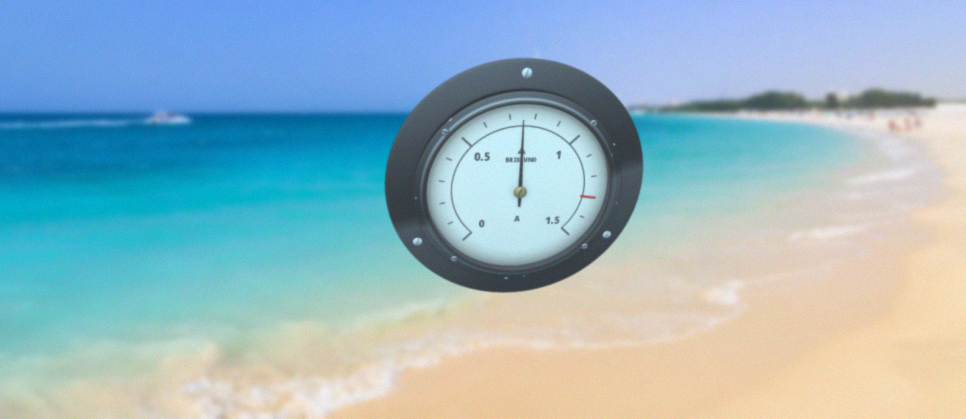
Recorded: value=0.75 unit=A
